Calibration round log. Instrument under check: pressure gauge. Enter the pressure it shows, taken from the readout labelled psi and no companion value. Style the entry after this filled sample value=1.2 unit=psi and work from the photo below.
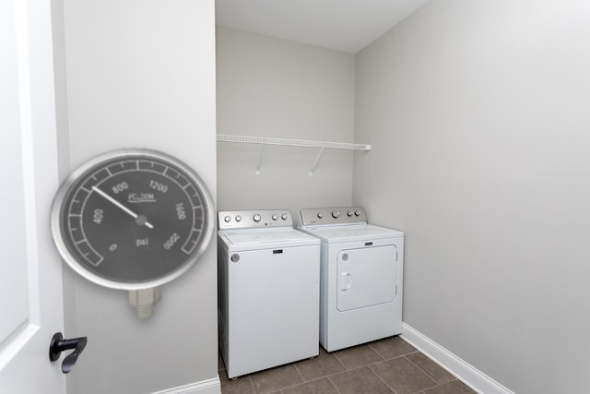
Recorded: value=650 unit=psi
